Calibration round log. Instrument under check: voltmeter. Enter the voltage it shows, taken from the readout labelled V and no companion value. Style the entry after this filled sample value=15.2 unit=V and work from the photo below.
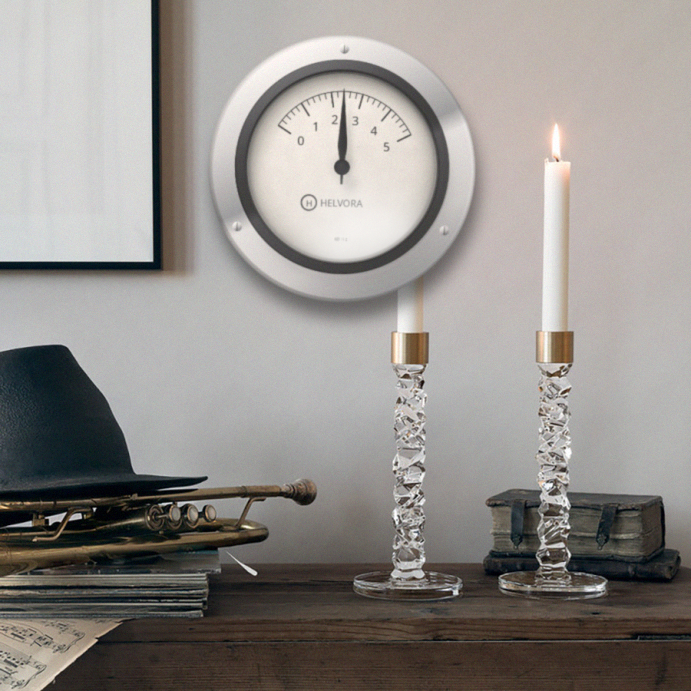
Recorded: value=2.4 unit=V
